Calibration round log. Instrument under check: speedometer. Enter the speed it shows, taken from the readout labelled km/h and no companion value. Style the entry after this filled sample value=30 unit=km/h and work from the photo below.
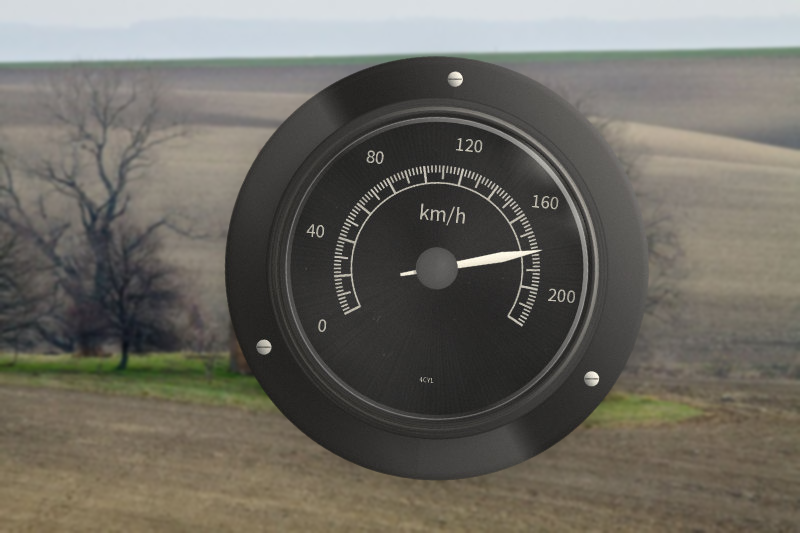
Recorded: value=180 unit=km/h
